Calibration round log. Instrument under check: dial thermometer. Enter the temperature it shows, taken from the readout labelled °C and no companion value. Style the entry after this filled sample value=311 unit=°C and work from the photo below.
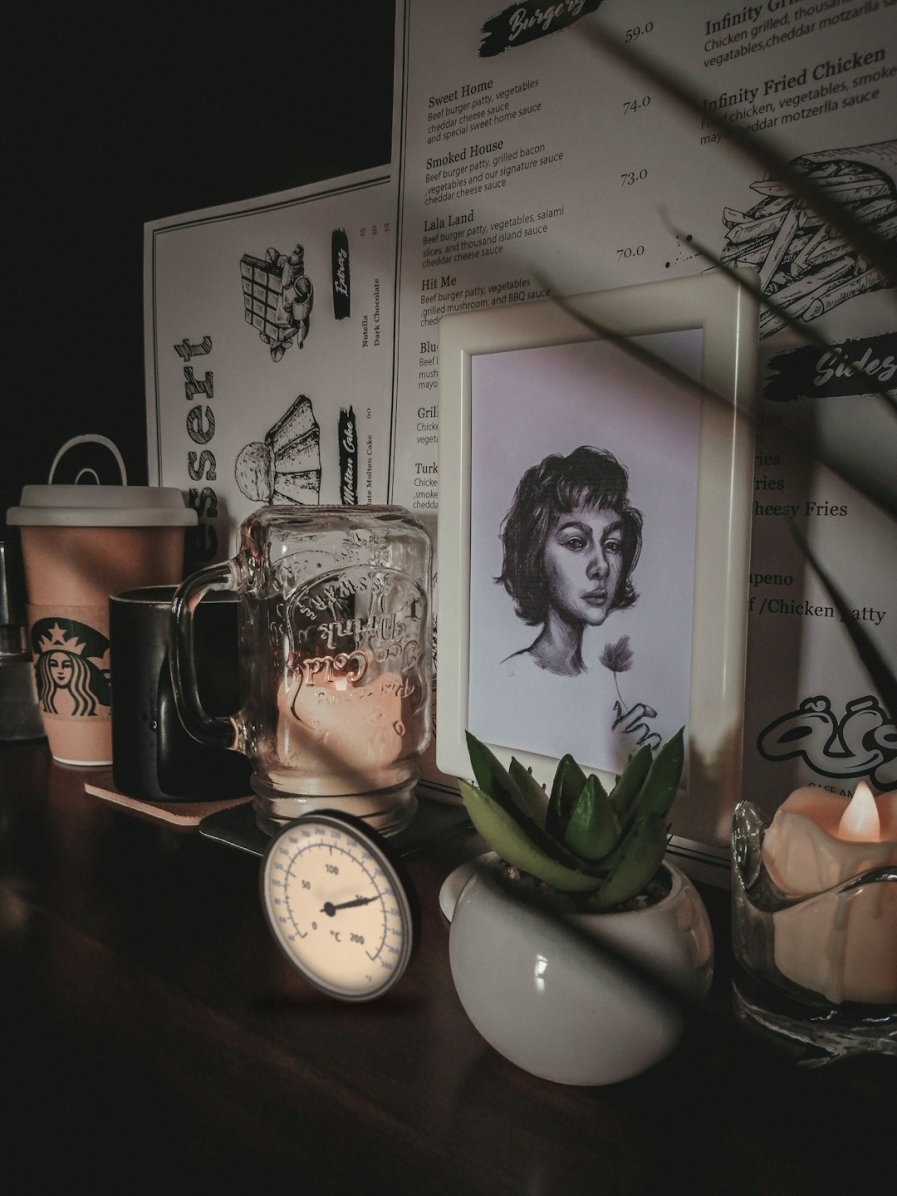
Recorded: value=150 unit=°C
